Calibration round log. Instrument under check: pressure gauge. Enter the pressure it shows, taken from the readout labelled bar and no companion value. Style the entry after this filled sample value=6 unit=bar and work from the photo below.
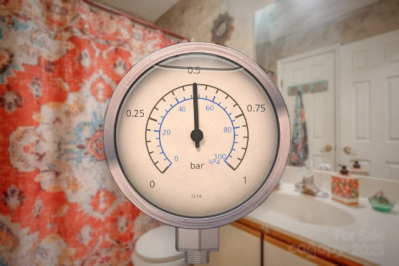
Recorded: value=0.5 unit=bar
